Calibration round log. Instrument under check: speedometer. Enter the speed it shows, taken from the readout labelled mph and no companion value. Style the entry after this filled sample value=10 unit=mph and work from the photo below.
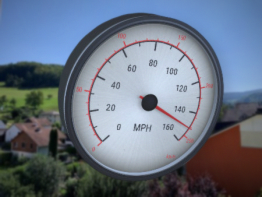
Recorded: value=150 unit=mph
